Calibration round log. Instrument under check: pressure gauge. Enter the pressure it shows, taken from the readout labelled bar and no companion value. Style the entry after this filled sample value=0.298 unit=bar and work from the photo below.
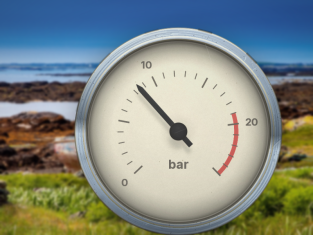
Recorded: value=8.5 unit=bar
